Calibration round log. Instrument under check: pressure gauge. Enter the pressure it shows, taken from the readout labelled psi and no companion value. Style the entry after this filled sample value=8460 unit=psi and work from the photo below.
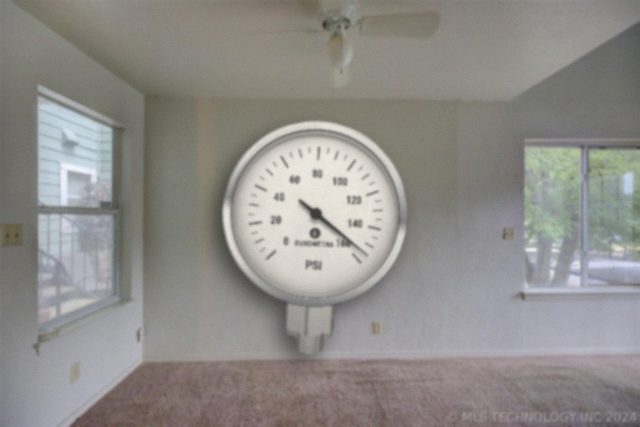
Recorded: value=155 unit=psi
